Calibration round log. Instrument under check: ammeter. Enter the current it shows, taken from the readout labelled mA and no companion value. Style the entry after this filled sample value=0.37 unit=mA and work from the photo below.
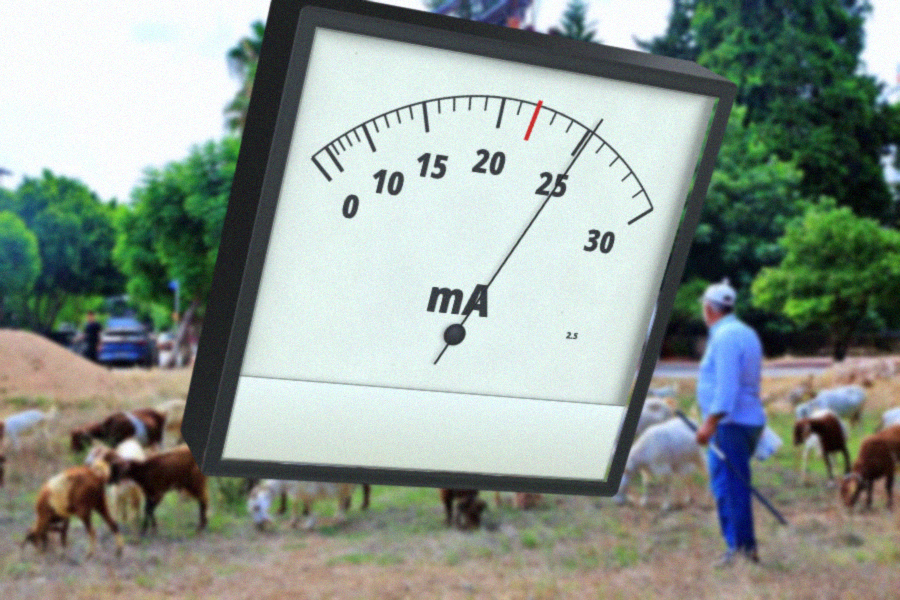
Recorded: value=25 unit=mA
